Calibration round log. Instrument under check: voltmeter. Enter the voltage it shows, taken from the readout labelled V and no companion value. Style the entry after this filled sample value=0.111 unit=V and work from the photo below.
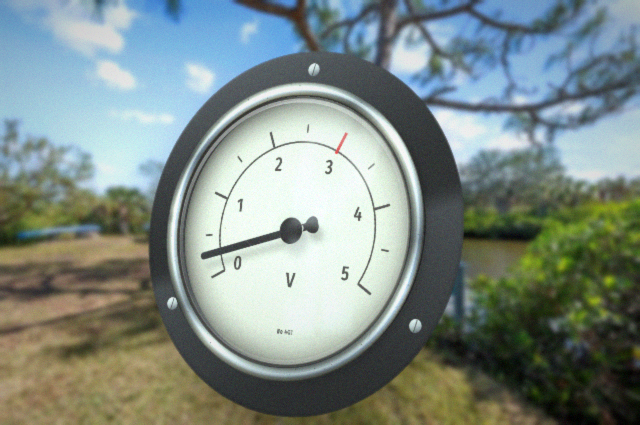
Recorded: value=0.25 unit=V
